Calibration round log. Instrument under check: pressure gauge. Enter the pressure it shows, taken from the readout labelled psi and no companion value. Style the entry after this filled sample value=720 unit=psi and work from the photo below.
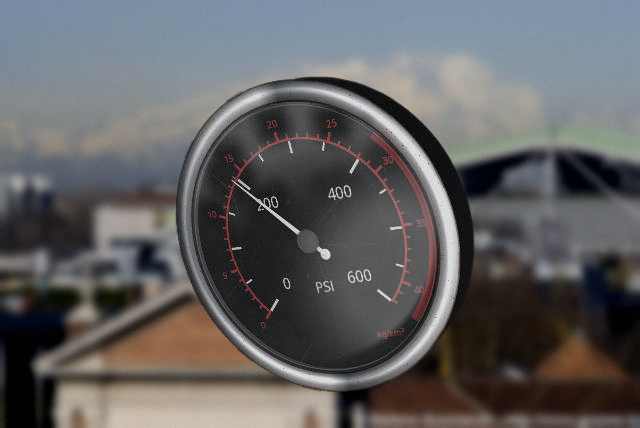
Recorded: value=200 unit=psi
